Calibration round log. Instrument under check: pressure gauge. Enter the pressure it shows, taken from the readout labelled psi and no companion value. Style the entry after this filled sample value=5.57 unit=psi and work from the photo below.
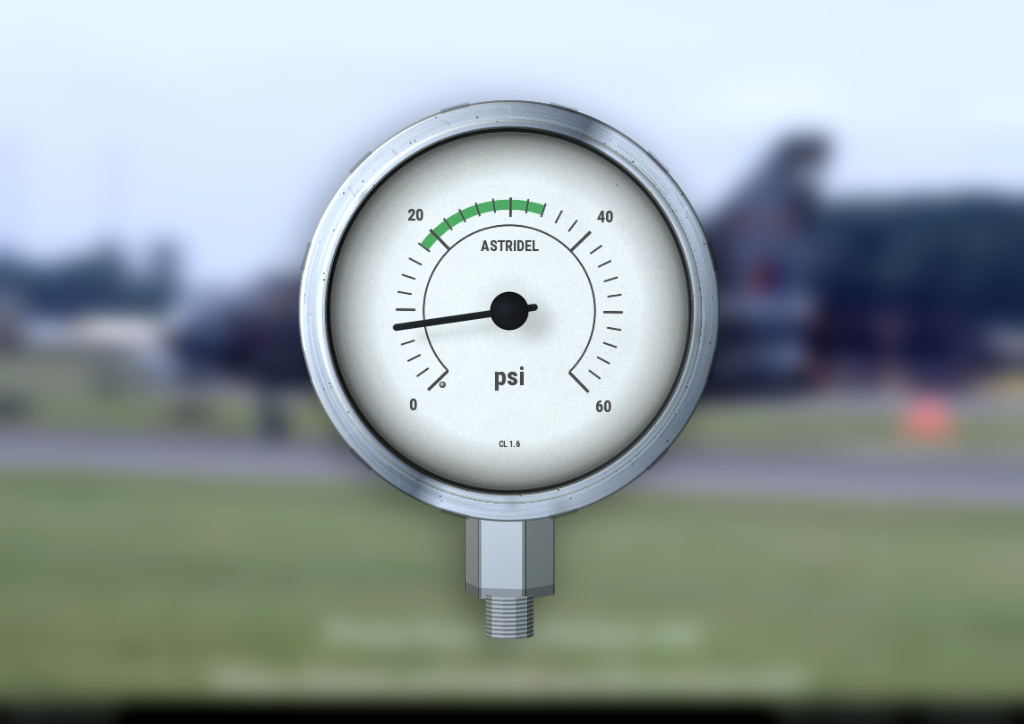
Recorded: value=8 unit=psi
